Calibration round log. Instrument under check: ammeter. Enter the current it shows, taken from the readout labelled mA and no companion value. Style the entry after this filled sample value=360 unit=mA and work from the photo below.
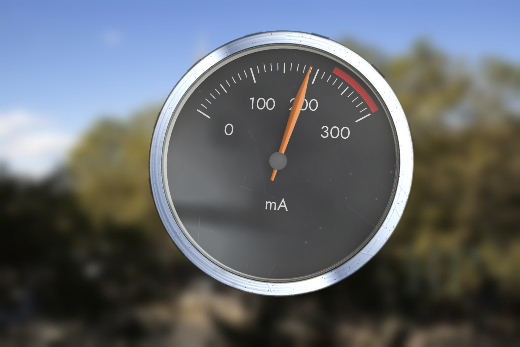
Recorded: value=190 unit=mA
